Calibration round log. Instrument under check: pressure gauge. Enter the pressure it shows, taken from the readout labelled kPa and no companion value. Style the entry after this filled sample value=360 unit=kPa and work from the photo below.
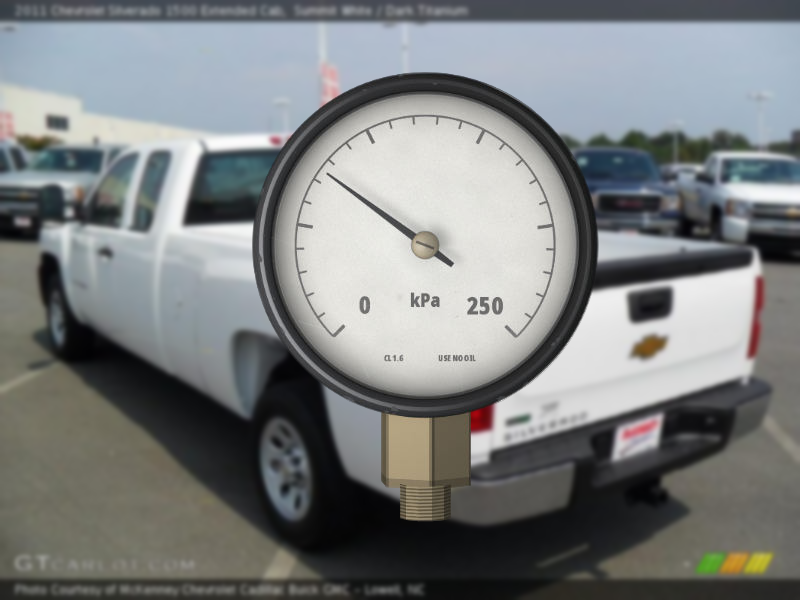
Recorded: value=75 unit=kPa
